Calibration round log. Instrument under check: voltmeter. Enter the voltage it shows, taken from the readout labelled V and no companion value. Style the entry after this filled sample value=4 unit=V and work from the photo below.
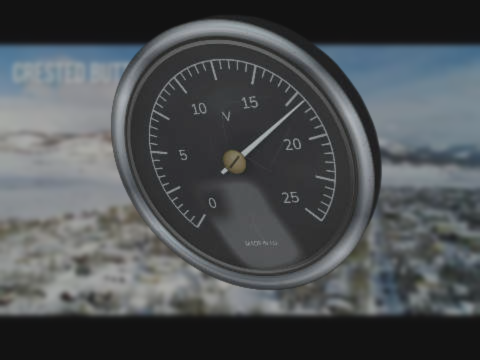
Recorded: value=18 unit=V
